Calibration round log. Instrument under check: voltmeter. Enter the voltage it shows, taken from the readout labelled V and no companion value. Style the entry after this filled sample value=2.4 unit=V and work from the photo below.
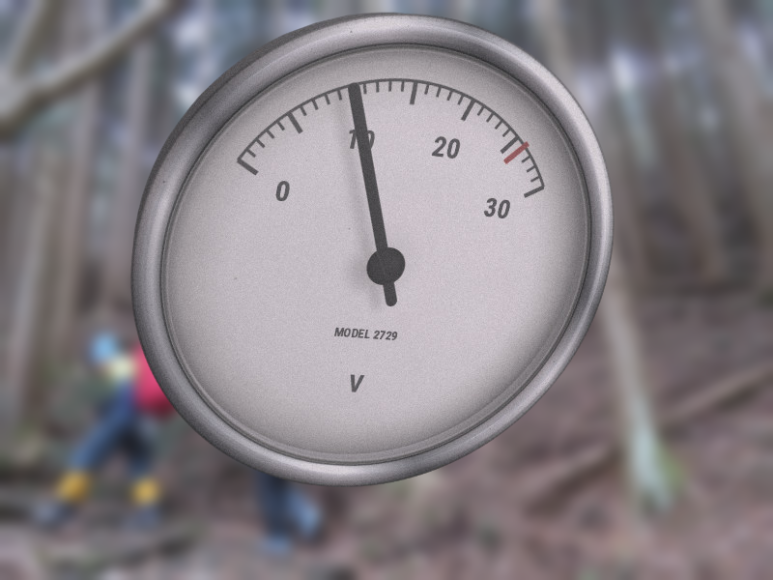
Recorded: value=10 unit=V
